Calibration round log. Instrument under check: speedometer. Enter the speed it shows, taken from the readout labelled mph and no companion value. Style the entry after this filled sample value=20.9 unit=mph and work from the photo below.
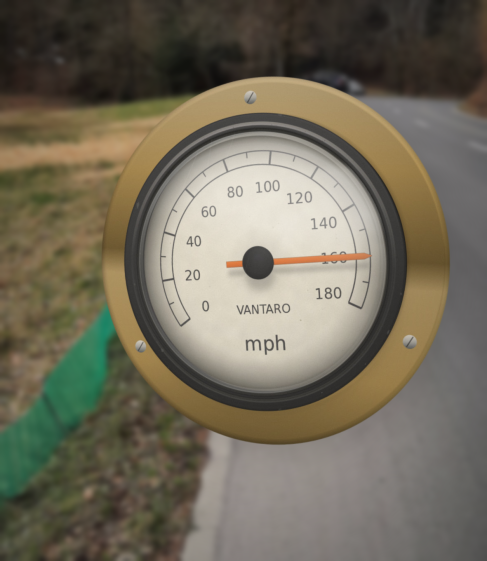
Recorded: value=160 unit=mph
